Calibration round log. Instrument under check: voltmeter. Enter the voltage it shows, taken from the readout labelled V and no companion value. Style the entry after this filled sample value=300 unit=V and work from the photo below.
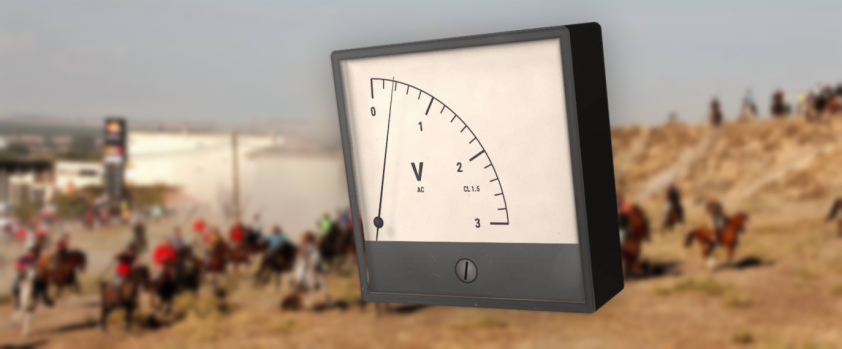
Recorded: value=0.4 unit=V
